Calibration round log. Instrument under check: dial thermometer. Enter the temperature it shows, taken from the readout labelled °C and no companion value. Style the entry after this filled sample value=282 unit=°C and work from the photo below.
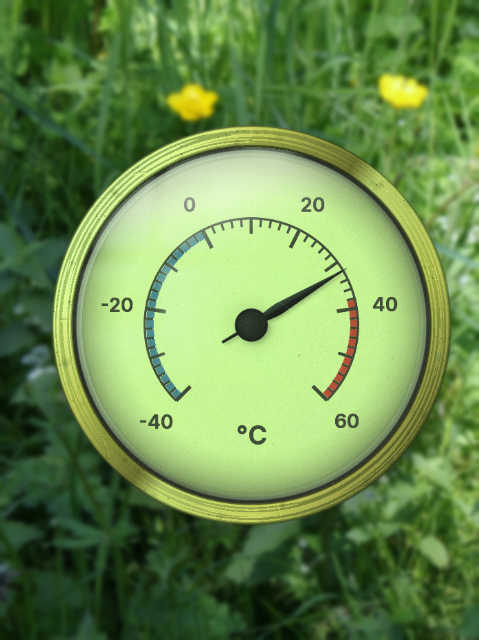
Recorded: value=32 unit=°C
